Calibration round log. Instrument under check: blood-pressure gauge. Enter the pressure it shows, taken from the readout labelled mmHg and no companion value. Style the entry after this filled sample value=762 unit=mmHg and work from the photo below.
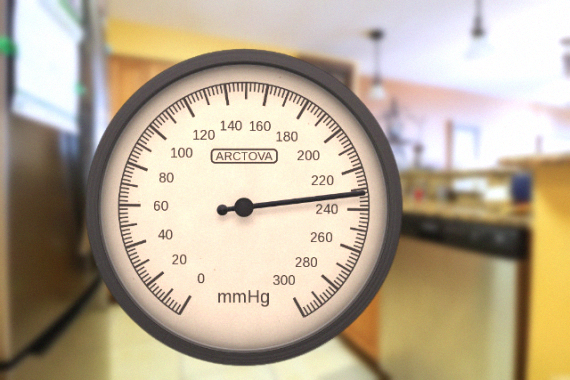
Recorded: value=232 unit=mmHg
